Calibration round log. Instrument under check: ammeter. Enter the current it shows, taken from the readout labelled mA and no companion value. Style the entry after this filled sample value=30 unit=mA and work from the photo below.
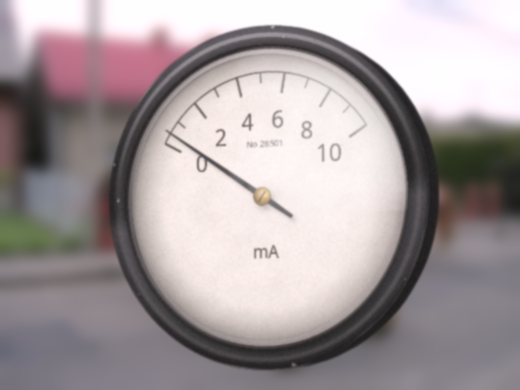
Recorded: value=0.5 unit=mA
